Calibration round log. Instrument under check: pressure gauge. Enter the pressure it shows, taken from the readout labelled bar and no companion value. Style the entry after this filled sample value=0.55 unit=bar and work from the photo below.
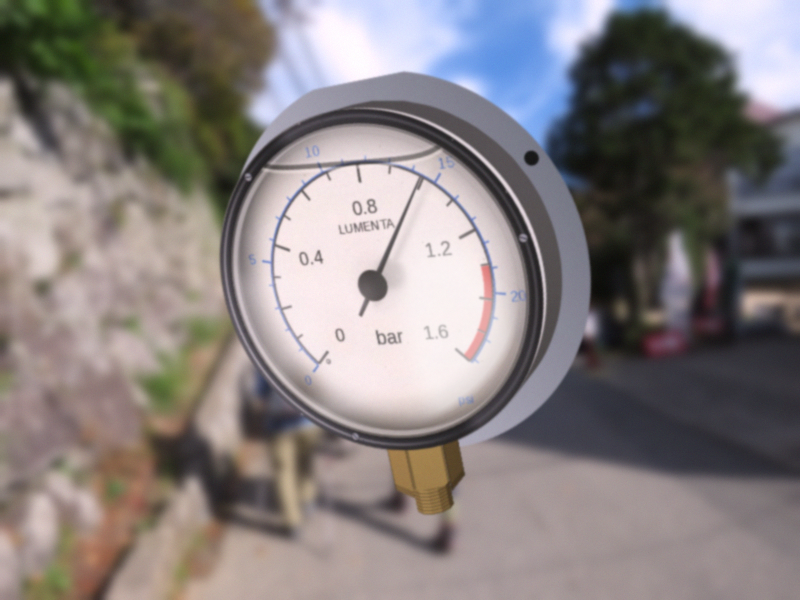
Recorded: value=1 unit=bar
